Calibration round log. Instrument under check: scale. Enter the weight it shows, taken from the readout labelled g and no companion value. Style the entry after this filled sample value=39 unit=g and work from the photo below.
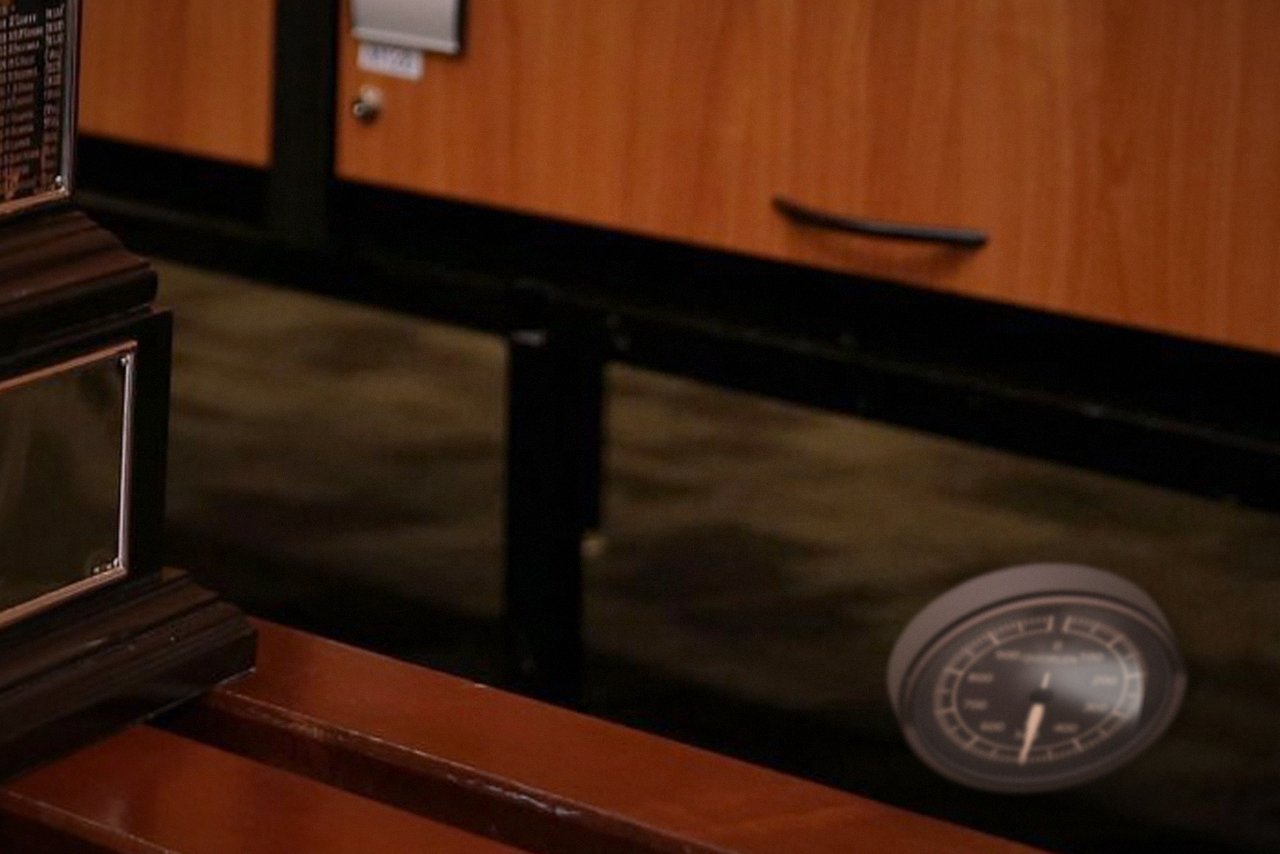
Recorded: value=500 unit=g
